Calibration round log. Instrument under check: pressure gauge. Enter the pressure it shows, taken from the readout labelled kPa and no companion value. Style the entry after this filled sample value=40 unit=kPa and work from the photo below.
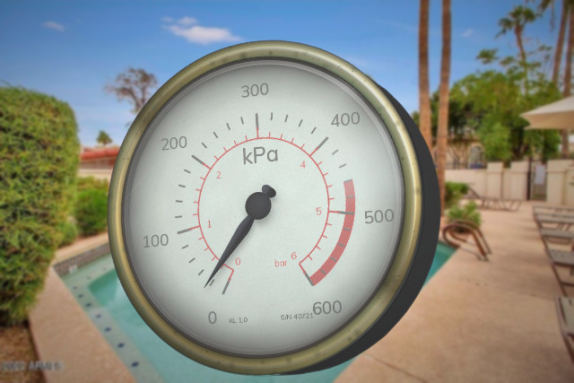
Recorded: value=20 unit=kPa
